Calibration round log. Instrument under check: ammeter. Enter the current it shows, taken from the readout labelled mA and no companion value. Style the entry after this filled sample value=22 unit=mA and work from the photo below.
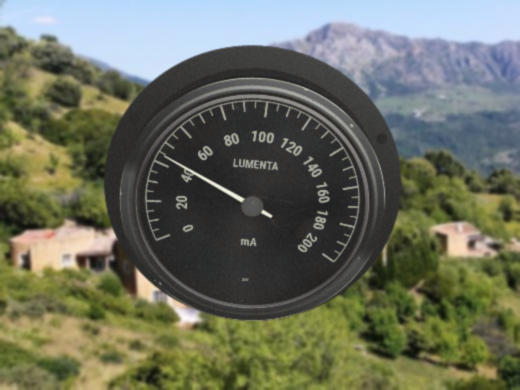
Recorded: value=45 unit=mA
